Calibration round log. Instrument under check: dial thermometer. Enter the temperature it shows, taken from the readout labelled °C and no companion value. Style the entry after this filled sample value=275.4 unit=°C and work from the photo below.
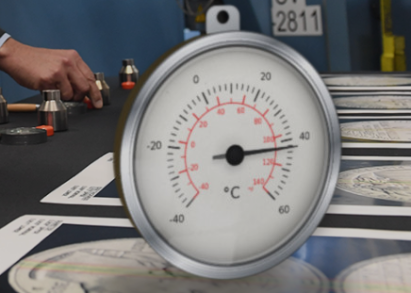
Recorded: value=42 unit=°C
